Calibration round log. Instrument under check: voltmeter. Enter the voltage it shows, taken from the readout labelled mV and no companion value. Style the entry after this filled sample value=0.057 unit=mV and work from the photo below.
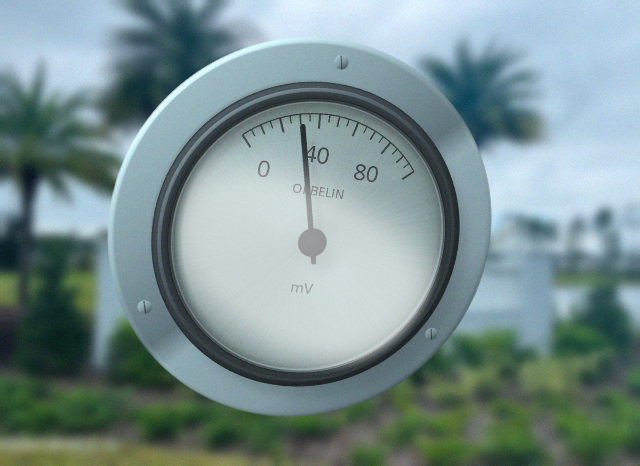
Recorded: value=30 unit=mV
